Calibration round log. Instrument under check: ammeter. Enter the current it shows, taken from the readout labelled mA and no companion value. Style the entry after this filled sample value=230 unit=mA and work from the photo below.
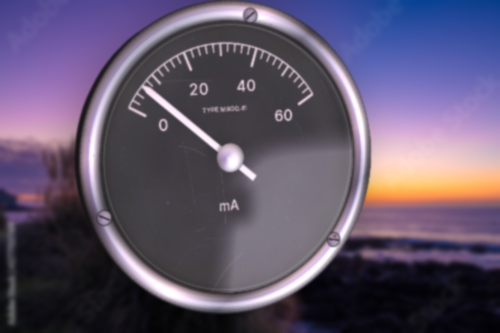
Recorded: value=6 unit=mA
